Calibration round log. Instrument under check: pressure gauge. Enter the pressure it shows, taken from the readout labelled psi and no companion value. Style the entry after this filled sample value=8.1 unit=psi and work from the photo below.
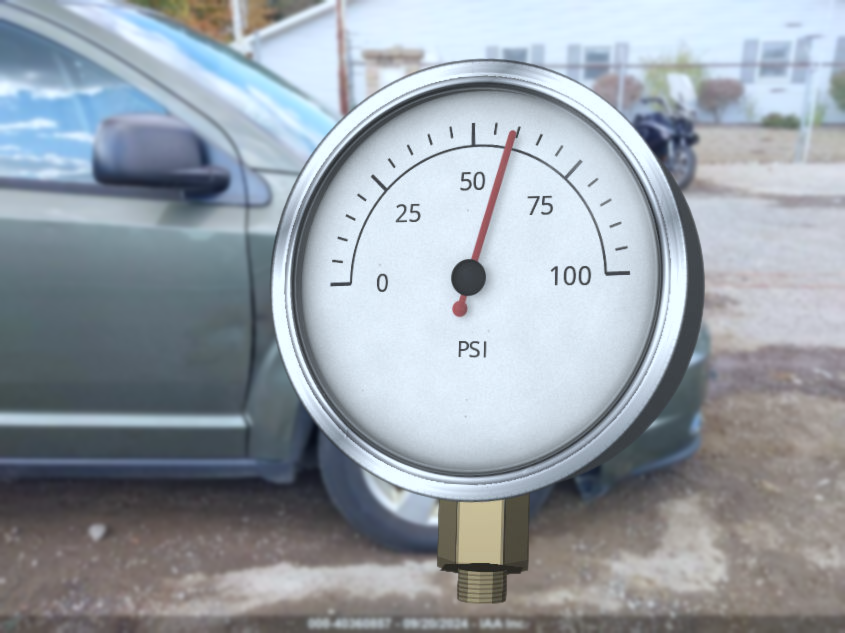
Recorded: value=60 unit=psi
